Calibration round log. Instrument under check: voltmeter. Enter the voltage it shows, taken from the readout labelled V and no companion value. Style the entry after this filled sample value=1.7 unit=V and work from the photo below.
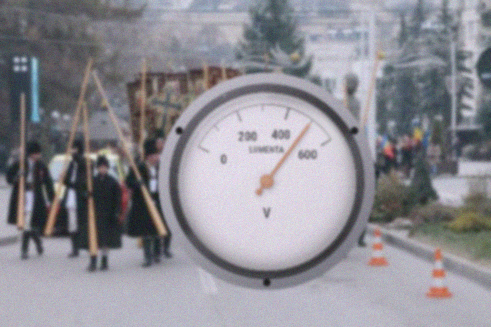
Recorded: value=500 unit=V
